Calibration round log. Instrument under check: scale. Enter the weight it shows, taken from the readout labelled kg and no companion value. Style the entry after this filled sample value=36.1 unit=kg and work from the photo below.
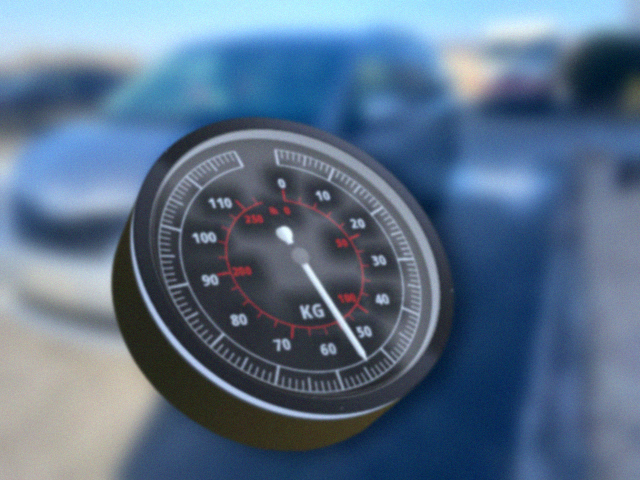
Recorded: value=55 unit=kg
